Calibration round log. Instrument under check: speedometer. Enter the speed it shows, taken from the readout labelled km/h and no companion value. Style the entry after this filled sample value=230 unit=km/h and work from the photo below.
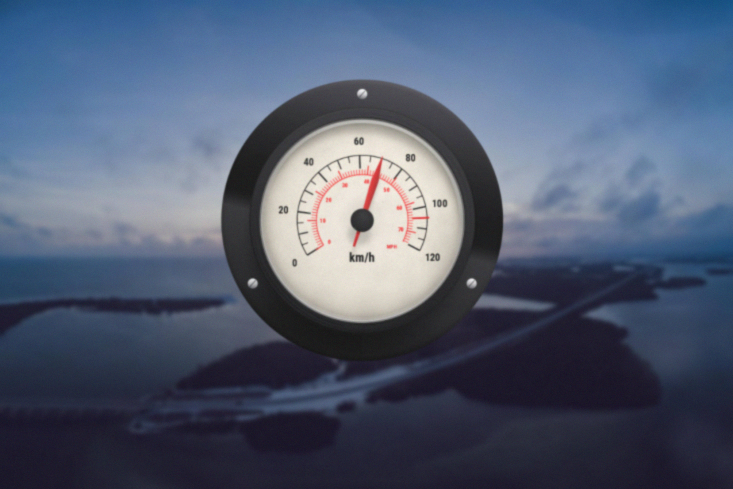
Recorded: value=70 unit=km/h
